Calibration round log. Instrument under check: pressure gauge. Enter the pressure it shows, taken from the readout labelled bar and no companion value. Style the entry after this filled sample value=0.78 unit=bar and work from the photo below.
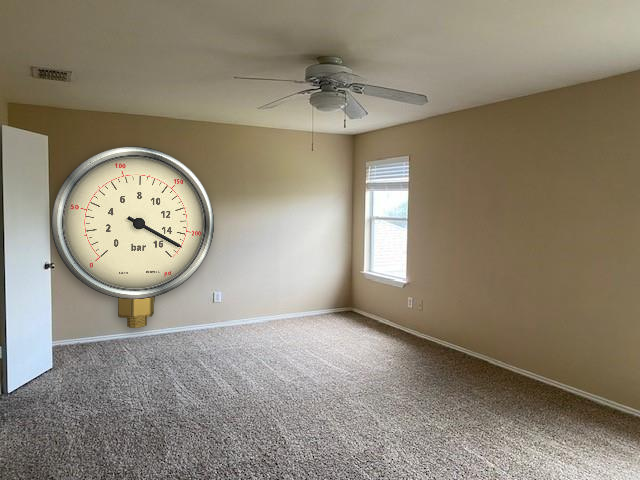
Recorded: value=15 unit=bar
